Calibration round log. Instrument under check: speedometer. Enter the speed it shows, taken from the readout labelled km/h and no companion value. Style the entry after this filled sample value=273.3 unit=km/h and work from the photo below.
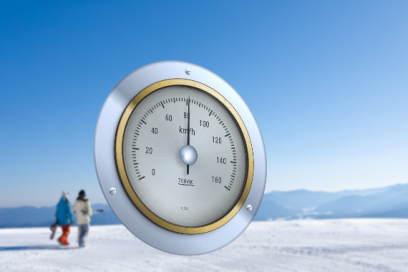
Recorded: value=80 unit=km/h
